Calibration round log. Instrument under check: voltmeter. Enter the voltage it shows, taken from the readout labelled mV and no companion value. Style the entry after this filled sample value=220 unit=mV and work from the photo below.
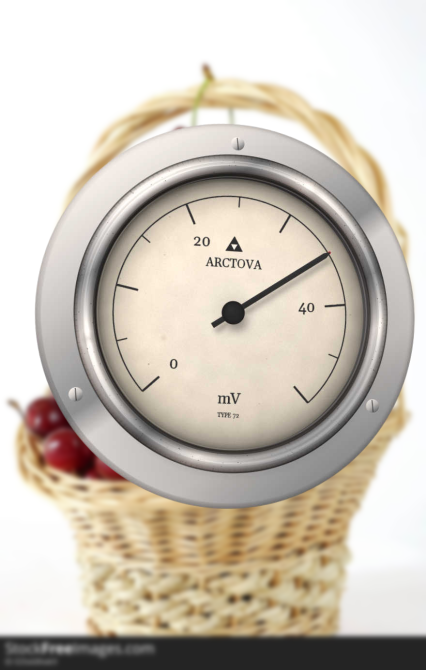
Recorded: value=35 unit=mV
